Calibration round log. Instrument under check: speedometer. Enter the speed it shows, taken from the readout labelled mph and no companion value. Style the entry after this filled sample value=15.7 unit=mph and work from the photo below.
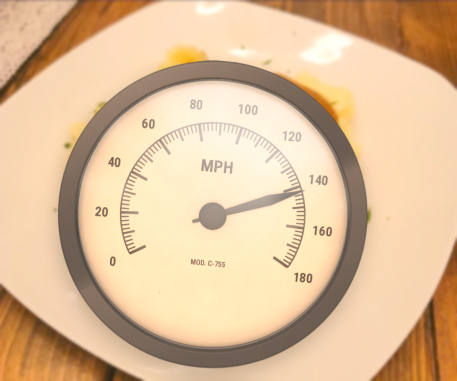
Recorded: value=142 unit=mph
